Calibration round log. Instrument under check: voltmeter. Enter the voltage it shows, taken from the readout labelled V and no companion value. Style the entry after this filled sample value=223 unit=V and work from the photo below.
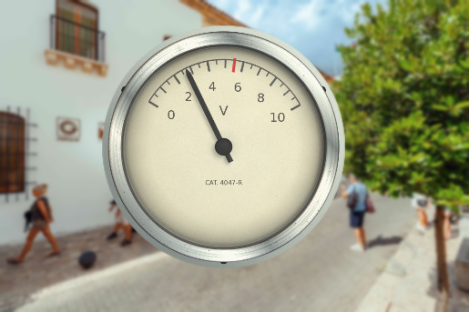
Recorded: value=2.75 unit=V
